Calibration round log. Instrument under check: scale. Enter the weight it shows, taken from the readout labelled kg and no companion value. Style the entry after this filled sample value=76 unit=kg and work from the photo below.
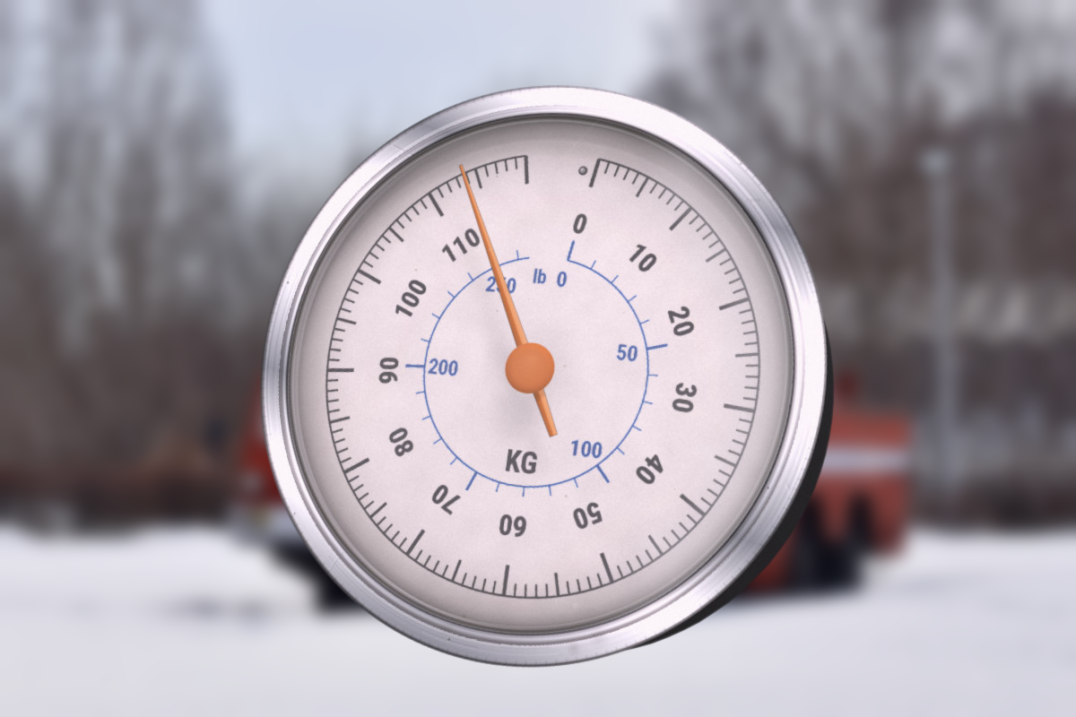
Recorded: value=114 unit=kg
